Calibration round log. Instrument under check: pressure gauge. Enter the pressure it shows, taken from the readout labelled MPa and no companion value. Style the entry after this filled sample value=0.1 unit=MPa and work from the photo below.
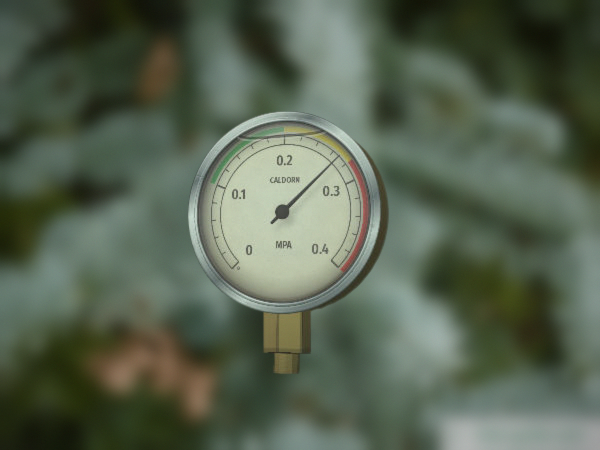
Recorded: value=0.27 unit=MPa
